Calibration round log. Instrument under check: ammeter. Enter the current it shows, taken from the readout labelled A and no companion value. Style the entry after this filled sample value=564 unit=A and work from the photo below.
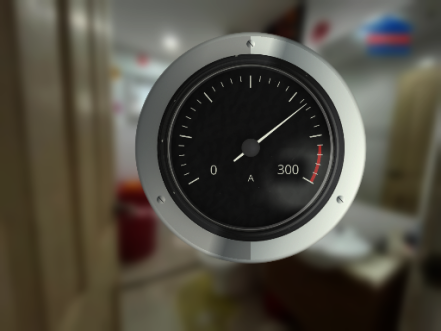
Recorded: value=215 unit=A
